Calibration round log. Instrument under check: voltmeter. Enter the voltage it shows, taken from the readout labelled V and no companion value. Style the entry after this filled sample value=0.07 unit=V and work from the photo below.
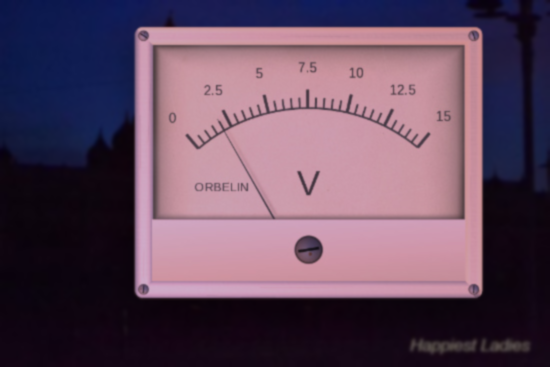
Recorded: value=2 unit=V
